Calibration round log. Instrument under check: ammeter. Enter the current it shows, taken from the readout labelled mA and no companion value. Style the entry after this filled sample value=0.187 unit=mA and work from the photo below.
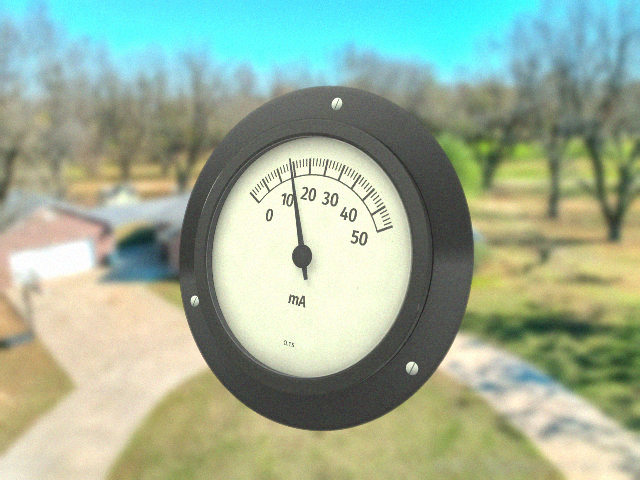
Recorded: value=15 unit=mA
